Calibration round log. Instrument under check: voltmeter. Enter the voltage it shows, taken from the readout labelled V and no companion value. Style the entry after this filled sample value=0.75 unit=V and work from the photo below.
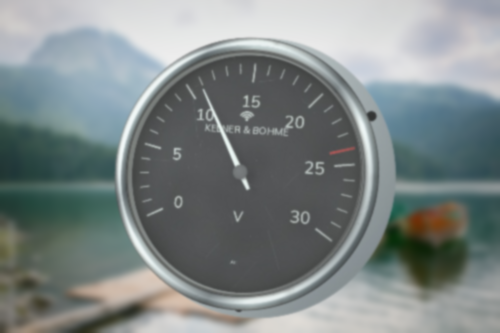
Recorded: value=11 unit=V
